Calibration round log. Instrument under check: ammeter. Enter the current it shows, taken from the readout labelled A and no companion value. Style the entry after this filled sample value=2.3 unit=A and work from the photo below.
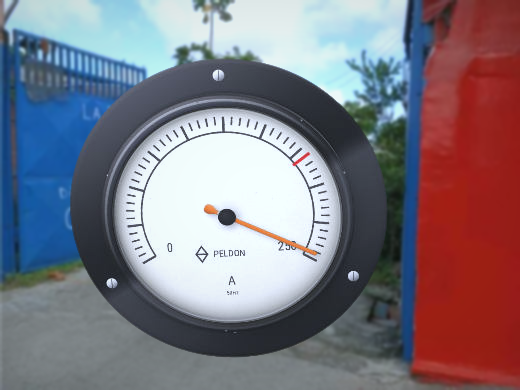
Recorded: value=245 unit=A
